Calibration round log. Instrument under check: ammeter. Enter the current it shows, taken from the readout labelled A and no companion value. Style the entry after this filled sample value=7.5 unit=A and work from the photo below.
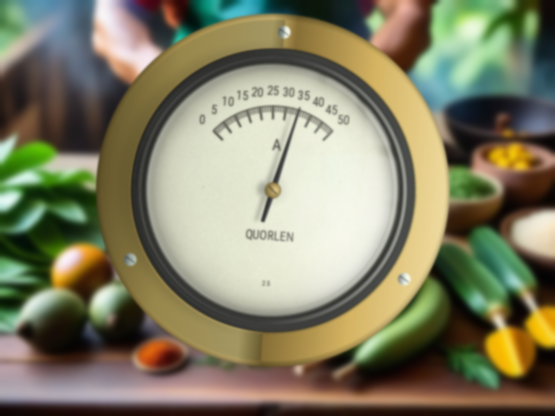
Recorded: value=35 unit=A
